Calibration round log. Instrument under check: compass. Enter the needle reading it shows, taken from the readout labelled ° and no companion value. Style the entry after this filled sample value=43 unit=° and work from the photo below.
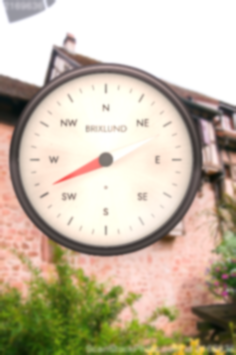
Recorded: value=245 unit=°
